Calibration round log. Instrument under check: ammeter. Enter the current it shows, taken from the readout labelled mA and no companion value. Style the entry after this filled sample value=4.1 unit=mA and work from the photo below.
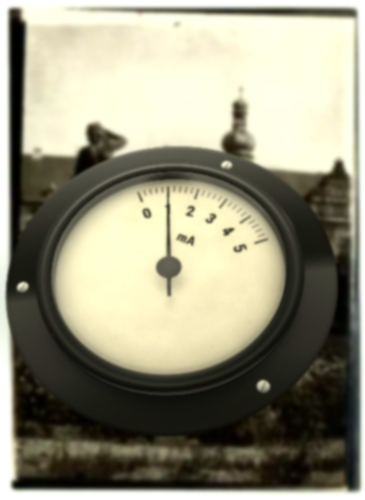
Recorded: value=1 unit=mA
